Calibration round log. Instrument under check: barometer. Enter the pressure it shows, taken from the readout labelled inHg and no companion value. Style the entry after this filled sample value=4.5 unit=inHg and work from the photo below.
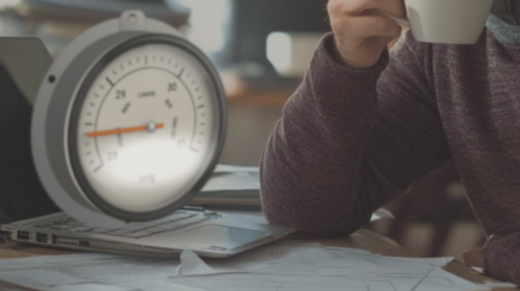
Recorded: value=28.4 unit=inHg
